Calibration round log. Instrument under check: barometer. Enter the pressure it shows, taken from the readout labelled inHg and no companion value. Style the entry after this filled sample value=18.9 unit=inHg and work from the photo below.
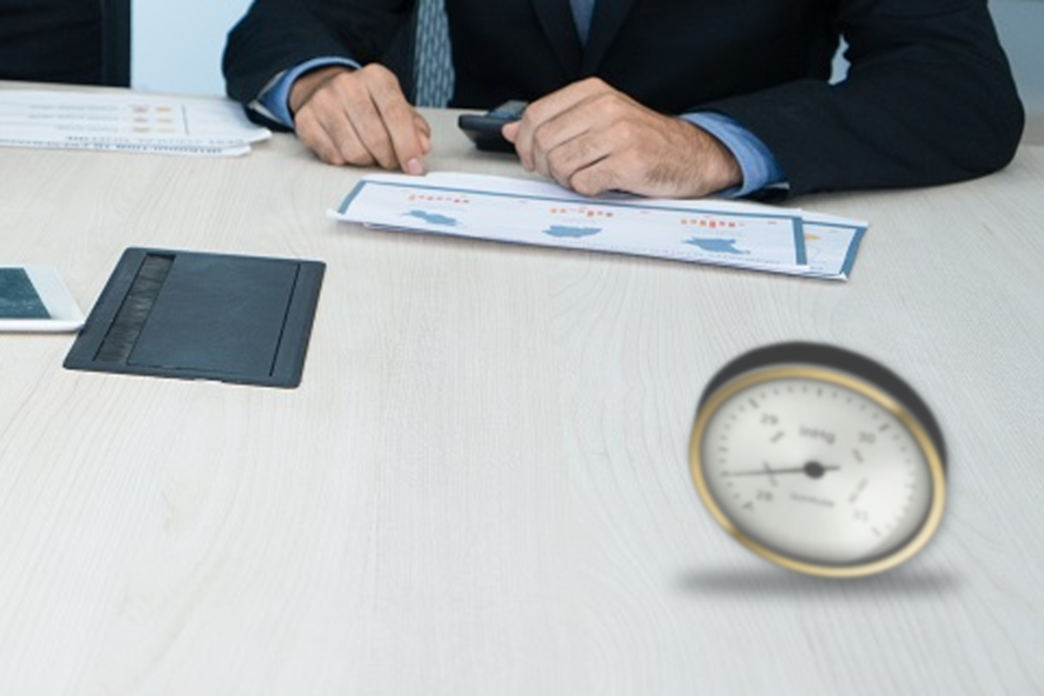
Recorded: value=28.3 unit=inHg
